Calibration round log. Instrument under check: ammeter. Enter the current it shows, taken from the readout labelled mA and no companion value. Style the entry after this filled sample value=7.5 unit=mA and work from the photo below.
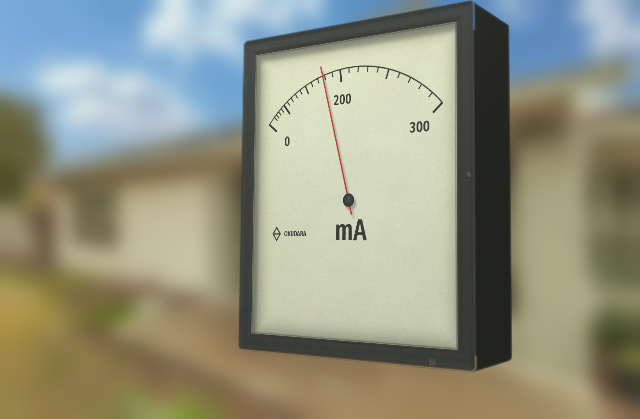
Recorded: value=180 unit=mA
